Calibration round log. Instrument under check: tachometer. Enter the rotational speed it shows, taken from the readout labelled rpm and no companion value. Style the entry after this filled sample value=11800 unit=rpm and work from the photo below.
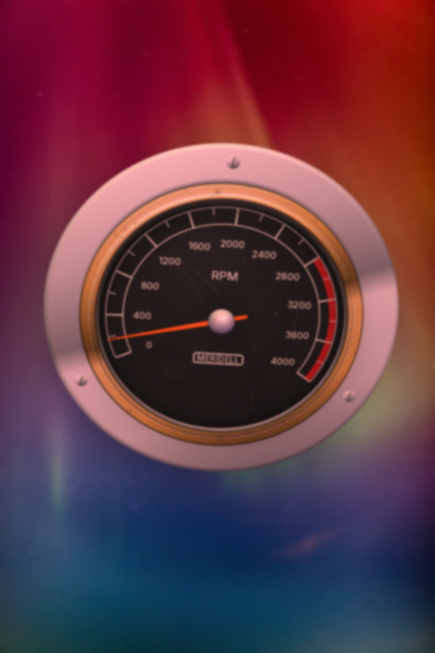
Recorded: value=200 unit=rpm
